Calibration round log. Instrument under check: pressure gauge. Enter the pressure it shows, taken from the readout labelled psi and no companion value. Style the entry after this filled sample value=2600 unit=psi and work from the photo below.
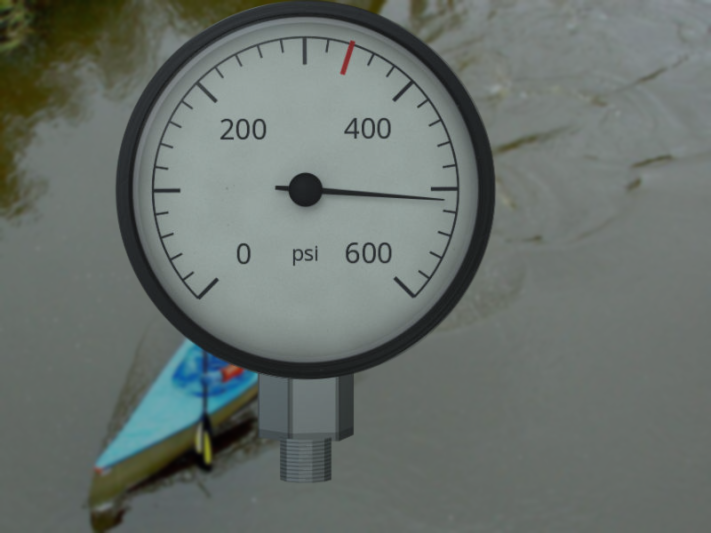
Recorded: value=510 unit=psi
